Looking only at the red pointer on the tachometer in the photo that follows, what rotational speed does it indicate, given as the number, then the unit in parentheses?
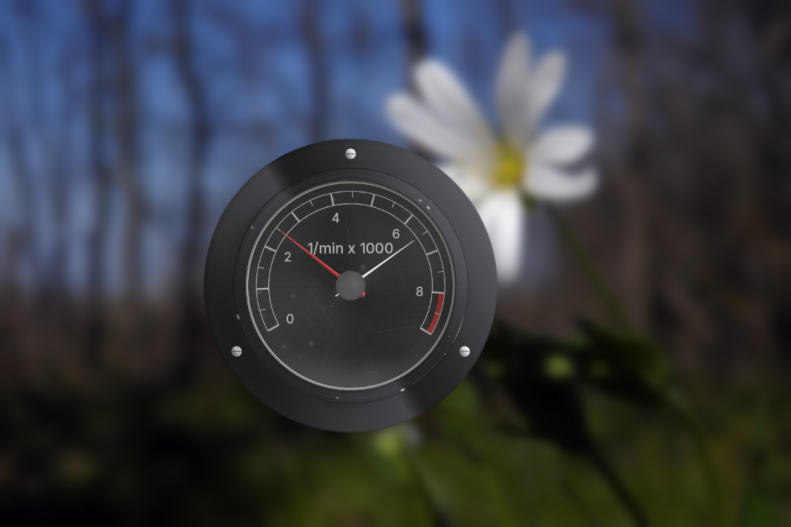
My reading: 2500 (rpm)
